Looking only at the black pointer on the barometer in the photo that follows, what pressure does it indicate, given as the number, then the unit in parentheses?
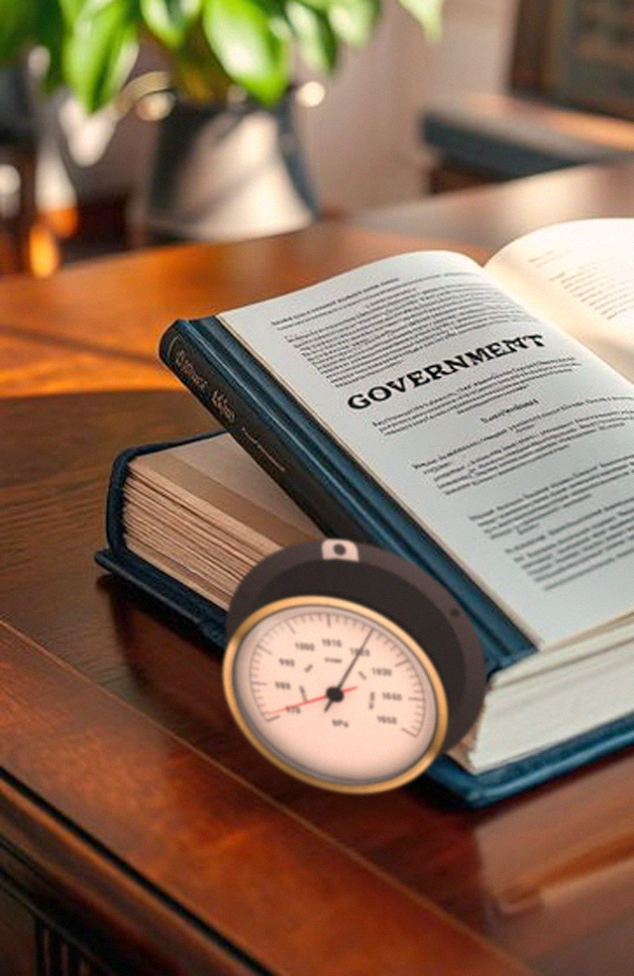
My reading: 1020 (hPa)
